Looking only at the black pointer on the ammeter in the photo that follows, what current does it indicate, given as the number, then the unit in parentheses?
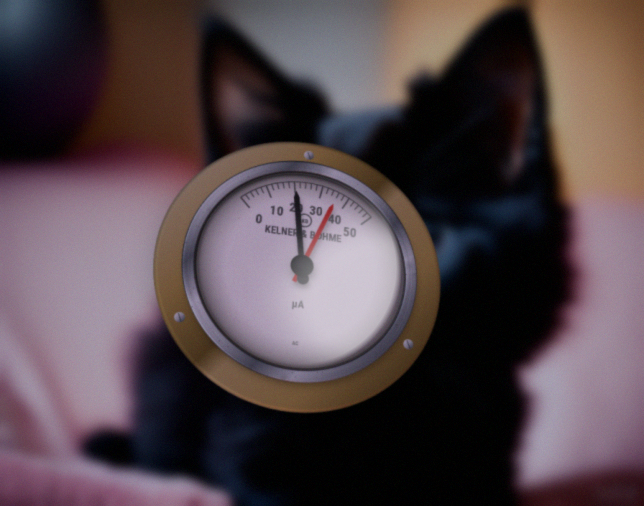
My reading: 20 (µA)
